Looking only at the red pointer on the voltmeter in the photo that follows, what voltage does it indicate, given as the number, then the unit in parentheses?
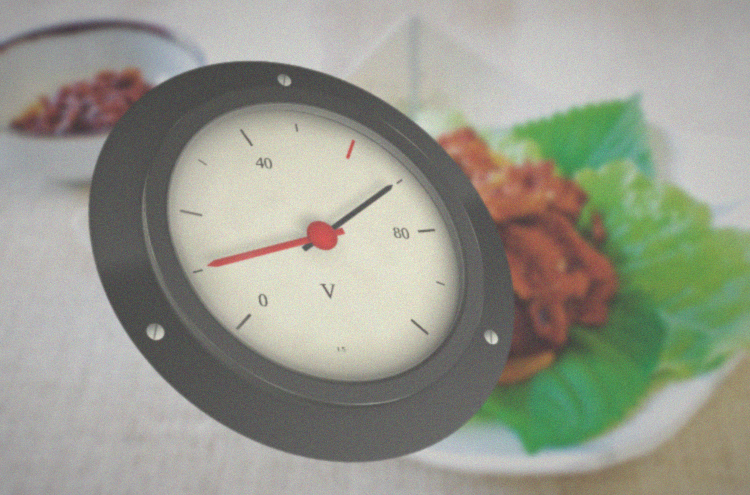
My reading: 10 (V)
